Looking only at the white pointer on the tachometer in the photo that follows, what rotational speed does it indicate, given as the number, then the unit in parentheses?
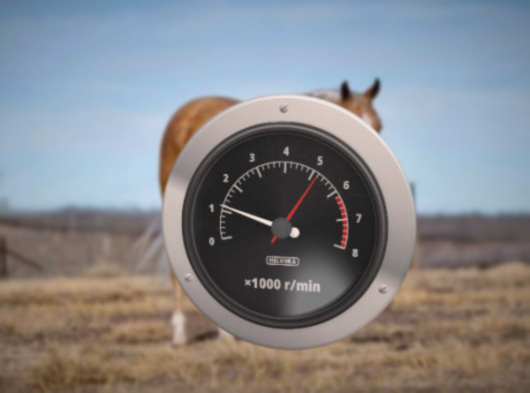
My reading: 1200 (rpm)
